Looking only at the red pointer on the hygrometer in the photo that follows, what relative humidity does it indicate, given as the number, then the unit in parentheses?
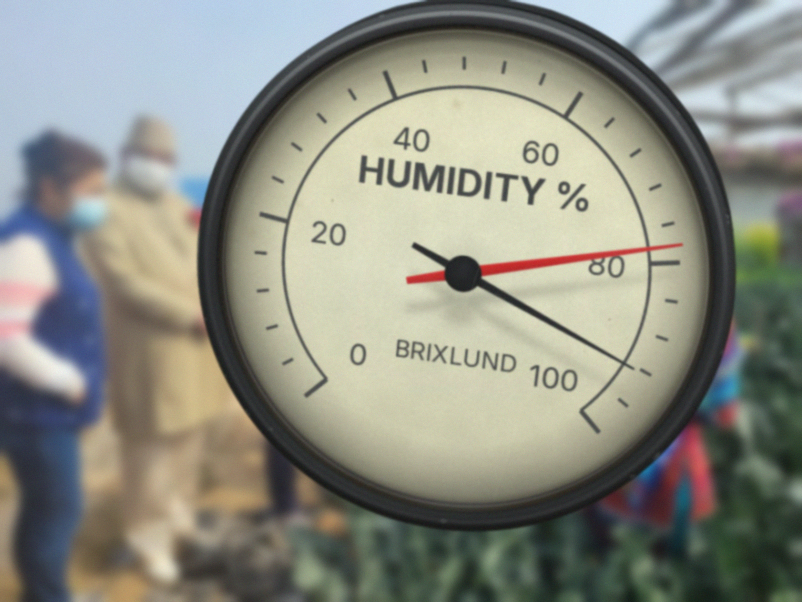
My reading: 78 (%)
